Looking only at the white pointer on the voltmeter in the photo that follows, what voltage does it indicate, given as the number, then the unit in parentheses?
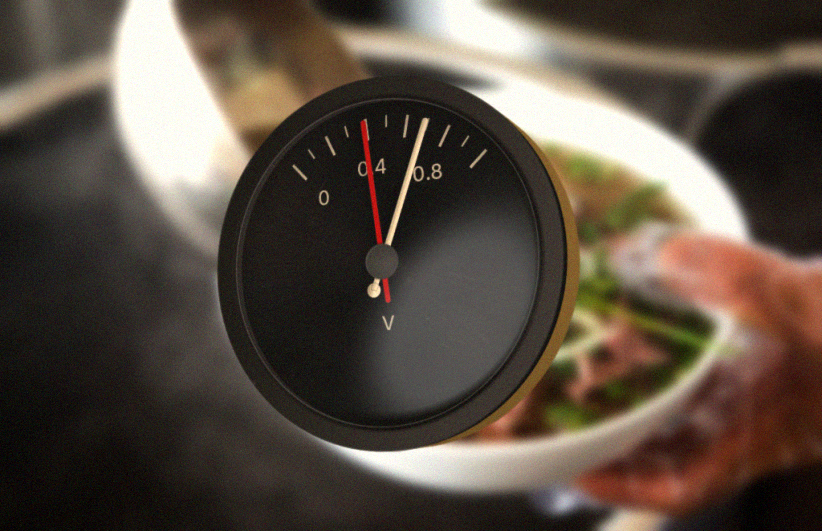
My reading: 0.7 (V)
